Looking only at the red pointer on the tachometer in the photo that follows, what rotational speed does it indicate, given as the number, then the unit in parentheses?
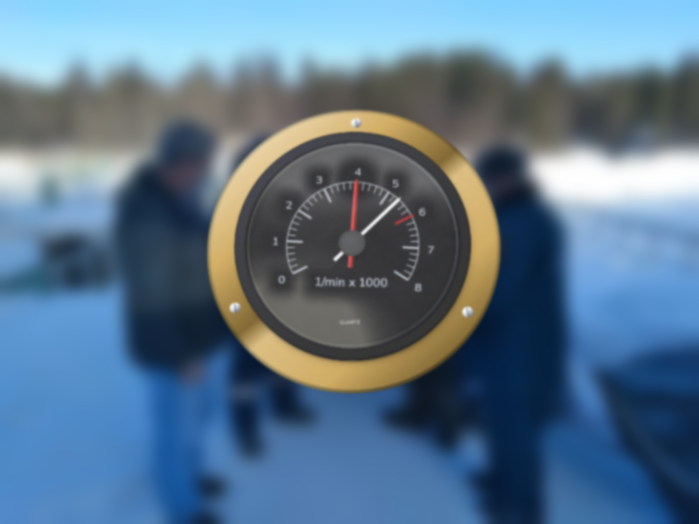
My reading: 4000 (rpm)
